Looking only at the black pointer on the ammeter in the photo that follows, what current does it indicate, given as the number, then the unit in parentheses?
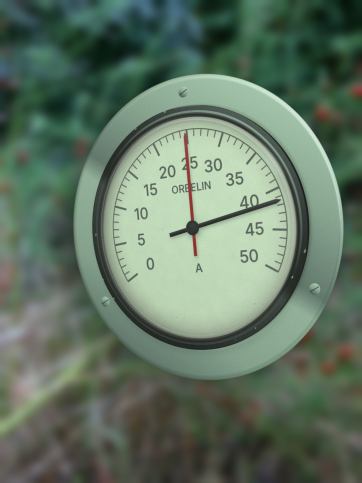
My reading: 41.5 (A)
